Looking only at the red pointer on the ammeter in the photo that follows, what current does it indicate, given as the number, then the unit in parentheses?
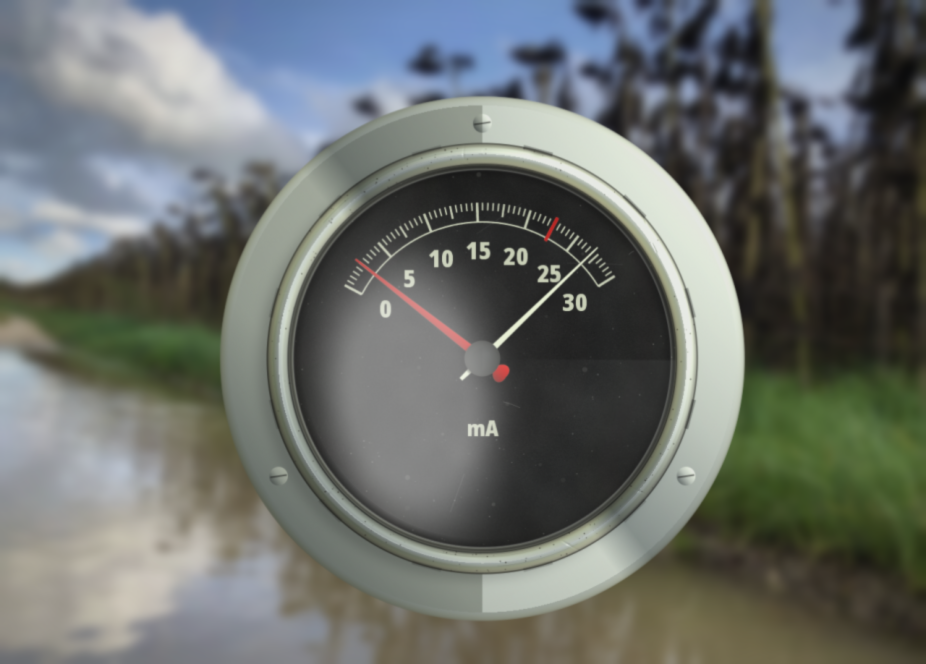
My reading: 2.5 (mA)
